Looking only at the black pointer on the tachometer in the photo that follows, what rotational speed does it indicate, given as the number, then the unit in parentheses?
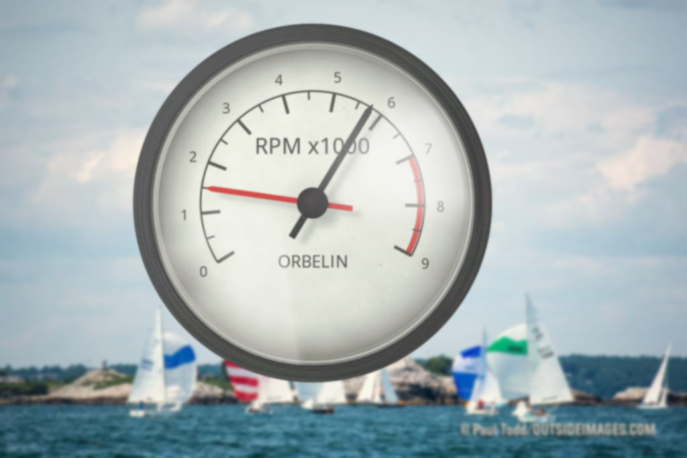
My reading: 5750 (rpm)
